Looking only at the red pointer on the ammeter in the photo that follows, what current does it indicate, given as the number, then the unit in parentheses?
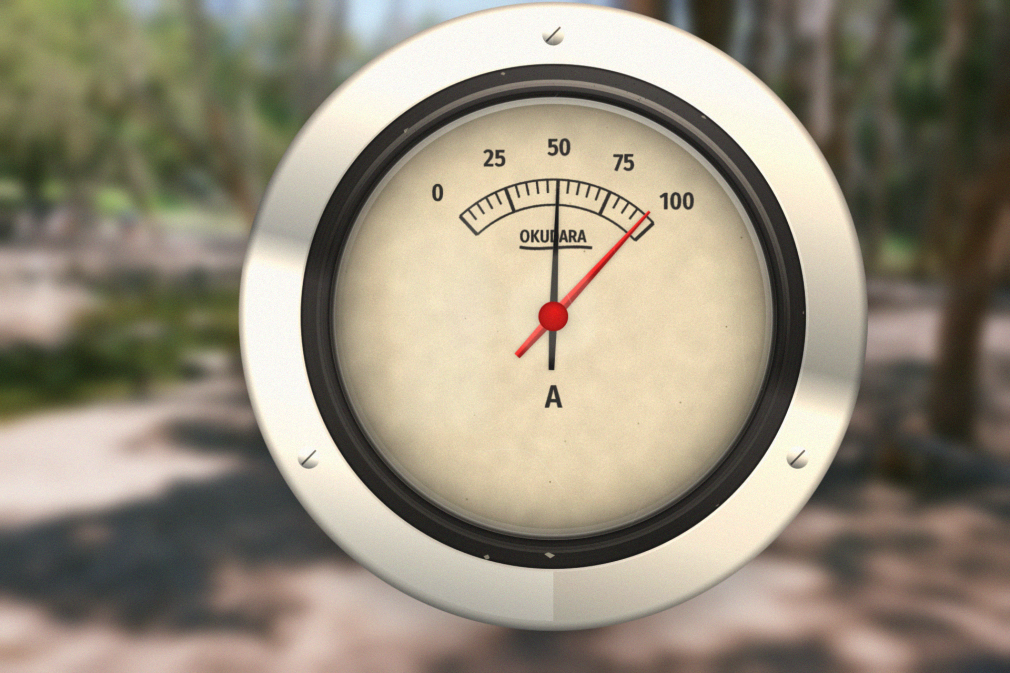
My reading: 95 (A)
